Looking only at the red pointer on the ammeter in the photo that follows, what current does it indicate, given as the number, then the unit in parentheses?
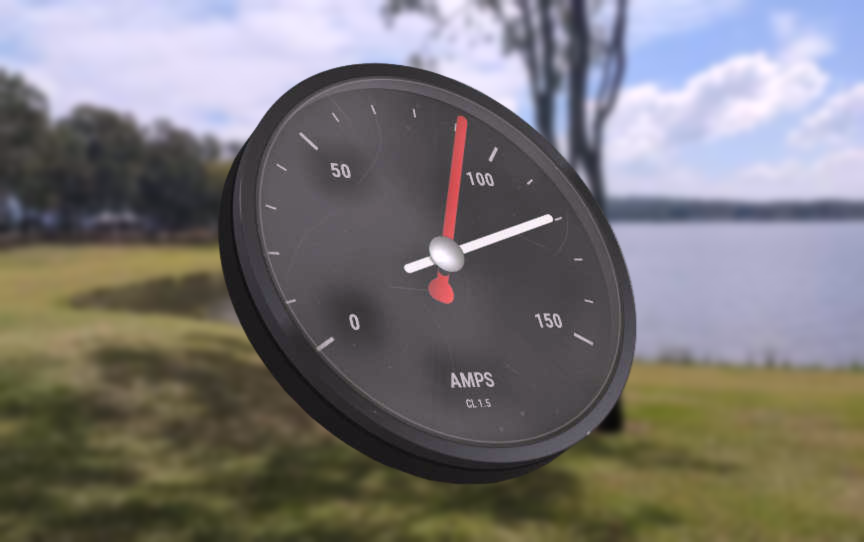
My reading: 90 (A)
